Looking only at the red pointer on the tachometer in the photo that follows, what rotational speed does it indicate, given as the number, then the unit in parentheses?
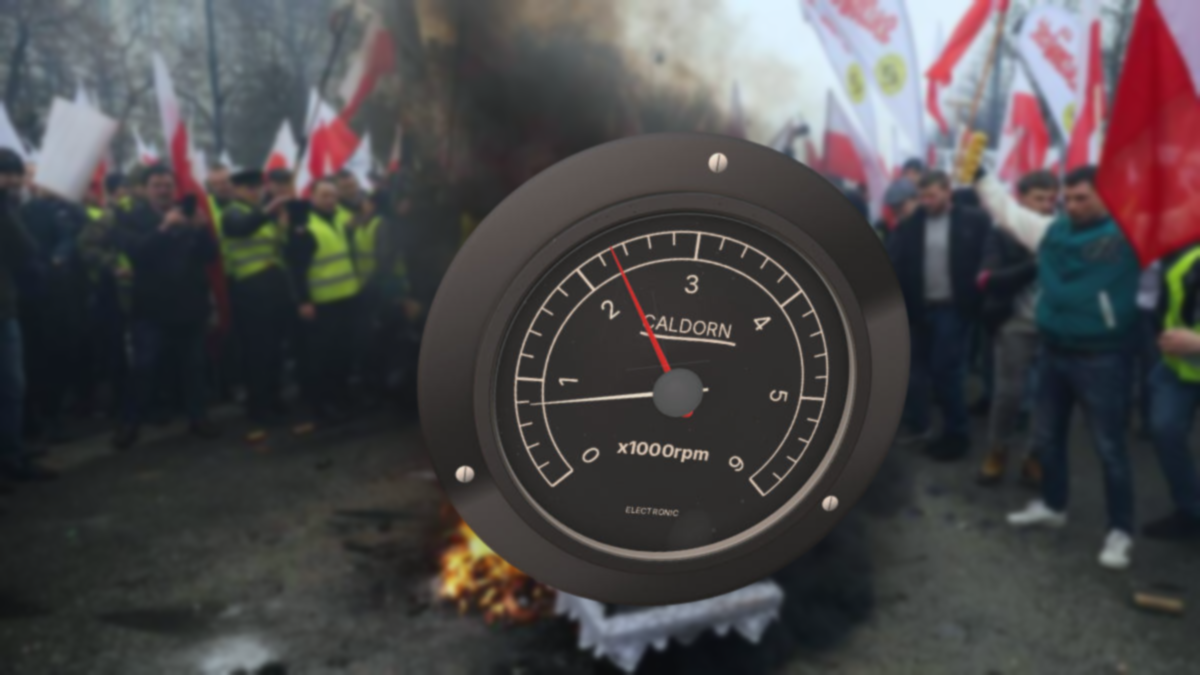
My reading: 2300 (rpm)
